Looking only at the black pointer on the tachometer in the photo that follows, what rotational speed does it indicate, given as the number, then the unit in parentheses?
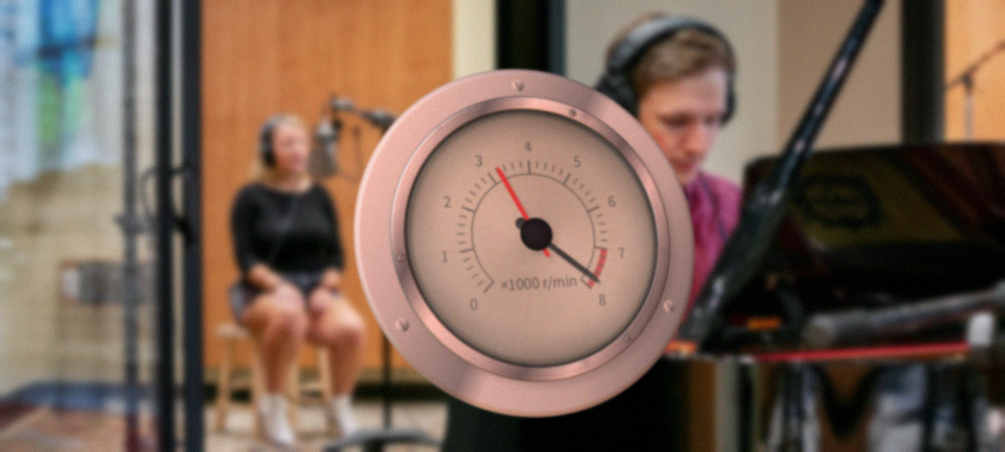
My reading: 7800 (rpm)
